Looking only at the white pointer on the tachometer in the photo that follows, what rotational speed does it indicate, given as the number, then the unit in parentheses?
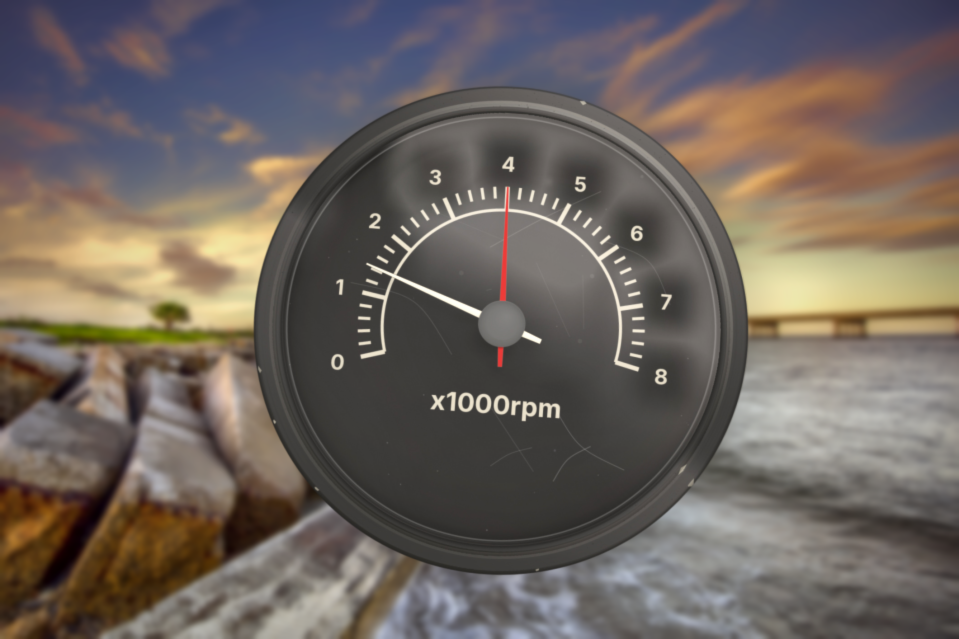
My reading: 1400 (rpm)
